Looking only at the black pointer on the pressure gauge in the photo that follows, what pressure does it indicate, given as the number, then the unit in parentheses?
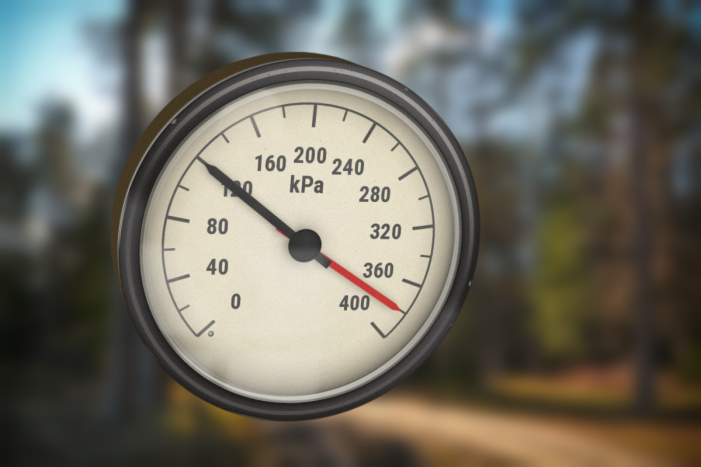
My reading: 120 (kPa)
